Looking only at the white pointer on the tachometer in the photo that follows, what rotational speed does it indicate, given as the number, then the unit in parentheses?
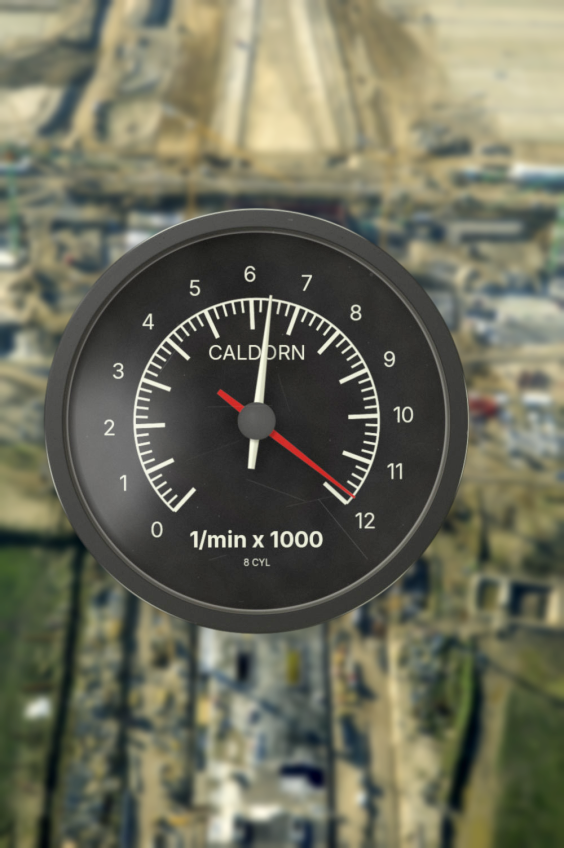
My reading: 6400 (rpm)
